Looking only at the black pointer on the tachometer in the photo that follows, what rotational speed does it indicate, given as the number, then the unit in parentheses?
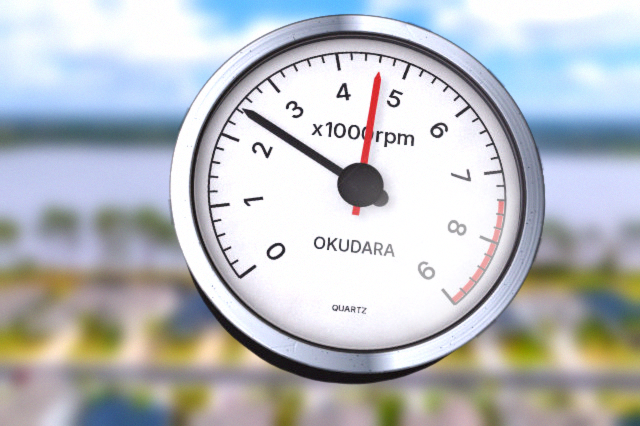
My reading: 2400 (rpm)
